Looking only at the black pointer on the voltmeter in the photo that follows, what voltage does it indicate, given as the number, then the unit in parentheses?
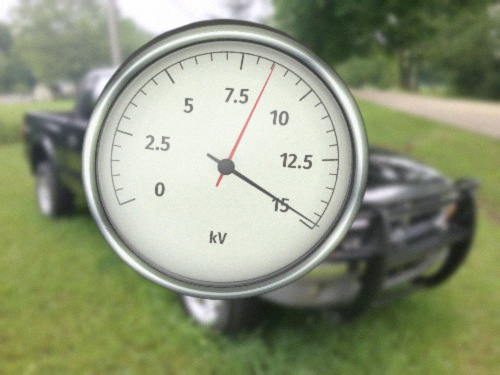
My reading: 14.75 (kV)
